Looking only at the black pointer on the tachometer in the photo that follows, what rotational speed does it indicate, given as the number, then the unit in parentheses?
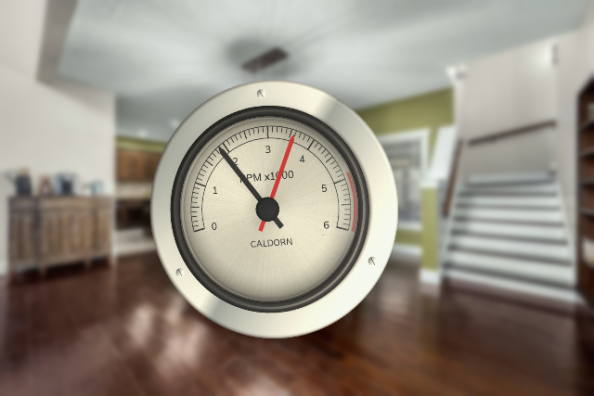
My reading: 1900 (rpm)
